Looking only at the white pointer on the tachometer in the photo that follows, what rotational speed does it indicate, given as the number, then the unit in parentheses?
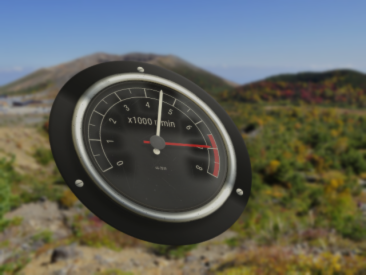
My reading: 4500 (rpm)
